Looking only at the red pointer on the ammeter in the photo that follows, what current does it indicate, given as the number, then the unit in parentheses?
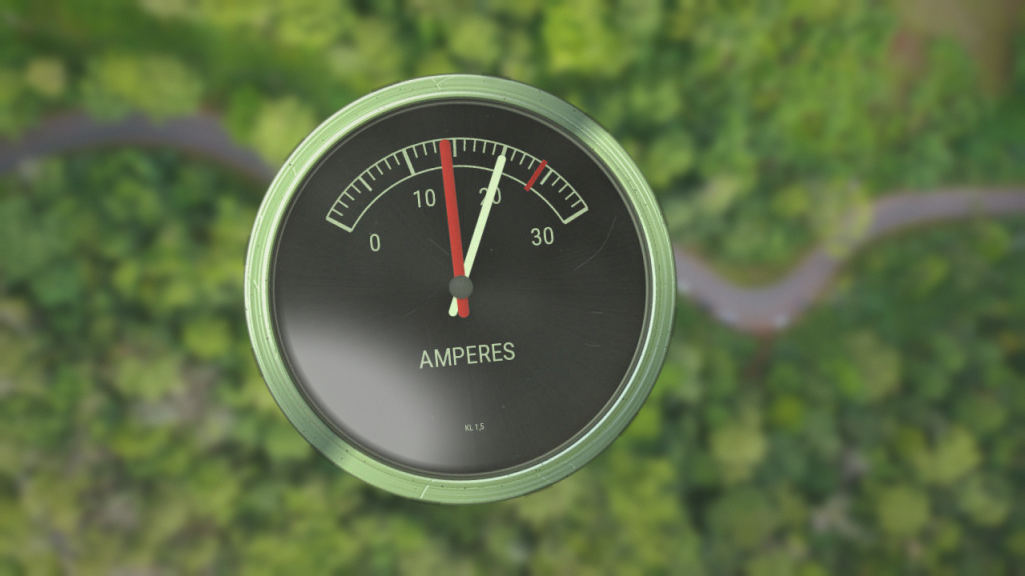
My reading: 14 (A)
